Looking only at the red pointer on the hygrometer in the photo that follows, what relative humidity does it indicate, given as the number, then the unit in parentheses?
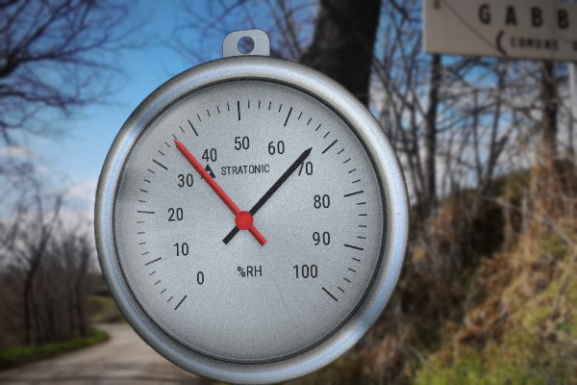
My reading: 36 (%)
